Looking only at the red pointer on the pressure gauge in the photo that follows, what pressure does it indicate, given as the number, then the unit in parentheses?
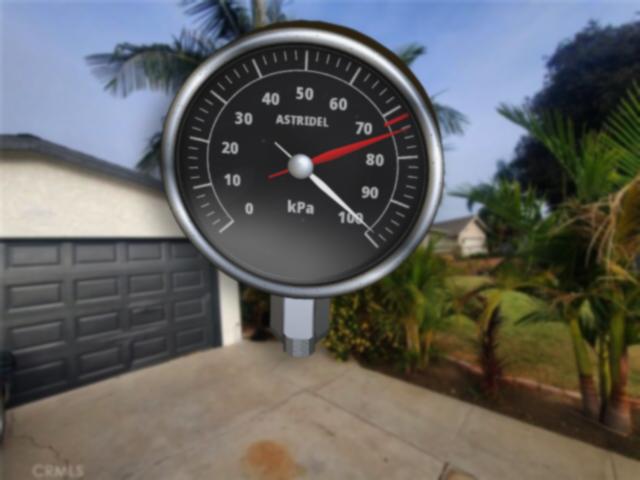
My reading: 74 (kPa)
